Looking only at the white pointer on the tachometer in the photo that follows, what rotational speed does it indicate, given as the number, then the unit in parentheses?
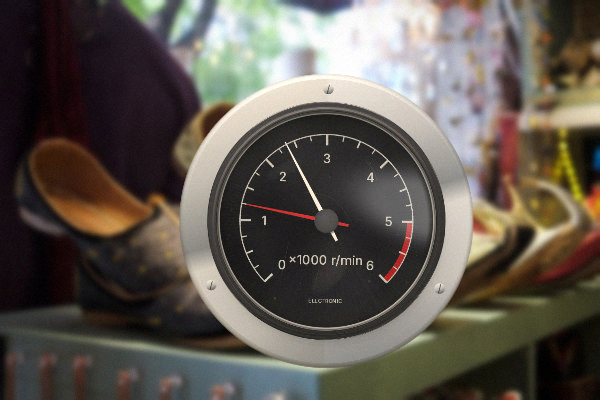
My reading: 2375 (rpm)
